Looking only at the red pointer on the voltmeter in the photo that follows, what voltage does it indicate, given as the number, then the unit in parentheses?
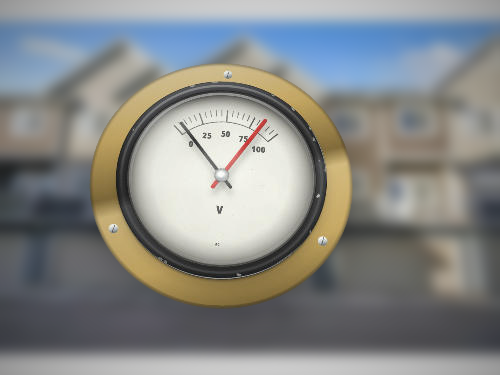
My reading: 85 (V)
